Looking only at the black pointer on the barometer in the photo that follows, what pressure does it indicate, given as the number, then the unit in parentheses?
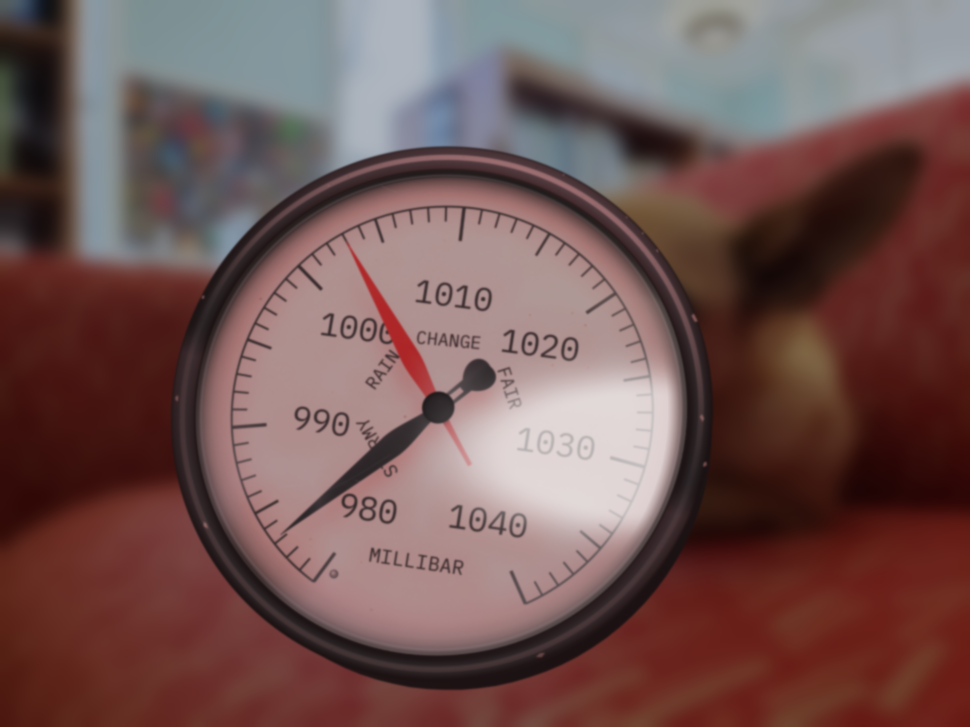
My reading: 983 (mbar)
